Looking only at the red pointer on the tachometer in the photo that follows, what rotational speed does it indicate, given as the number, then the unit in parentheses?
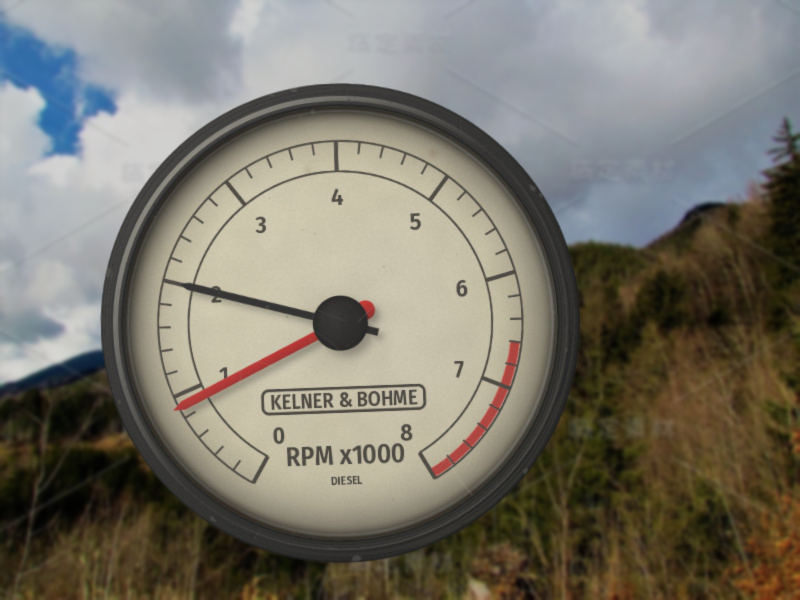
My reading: 900 (rpm)
